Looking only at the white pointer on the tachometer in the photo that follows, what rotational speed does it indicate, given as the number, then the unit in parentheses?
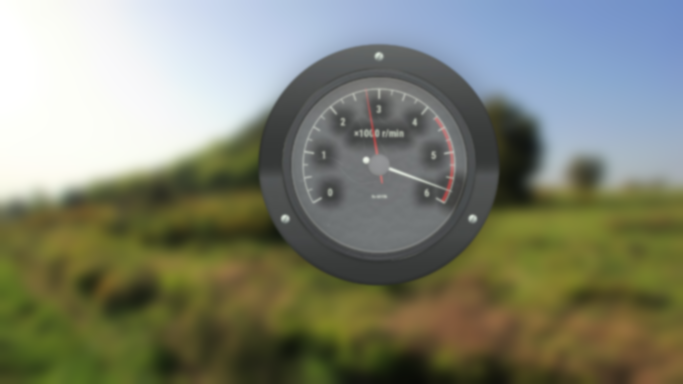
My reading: 5750 (rpm)
